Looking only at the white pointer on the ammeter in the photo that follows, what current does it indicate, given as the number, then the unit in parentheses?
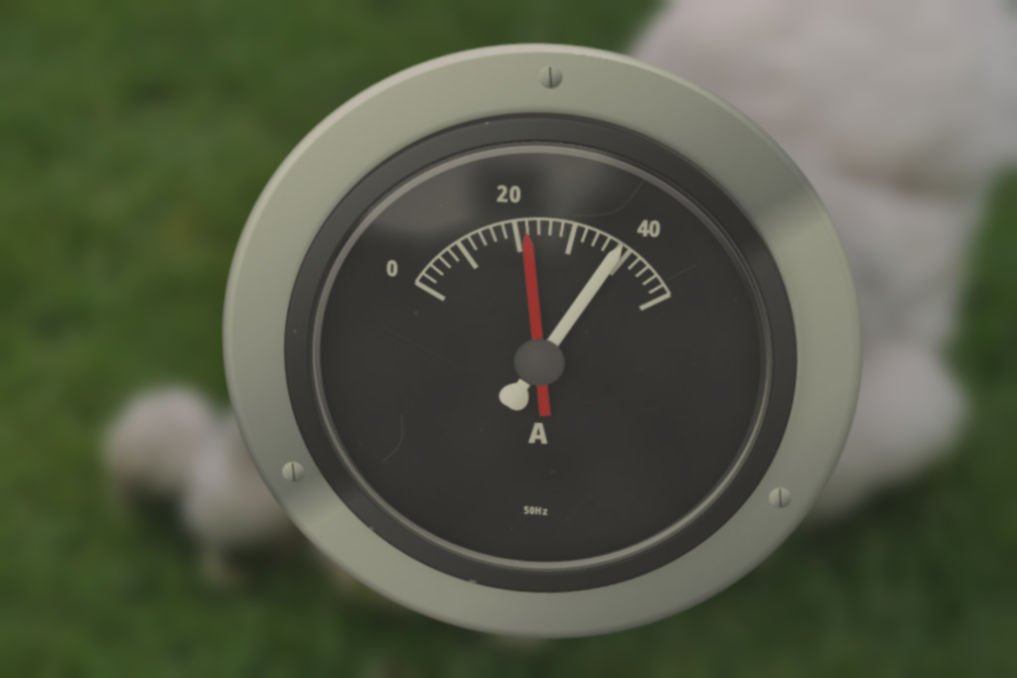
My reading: 38 (A)
